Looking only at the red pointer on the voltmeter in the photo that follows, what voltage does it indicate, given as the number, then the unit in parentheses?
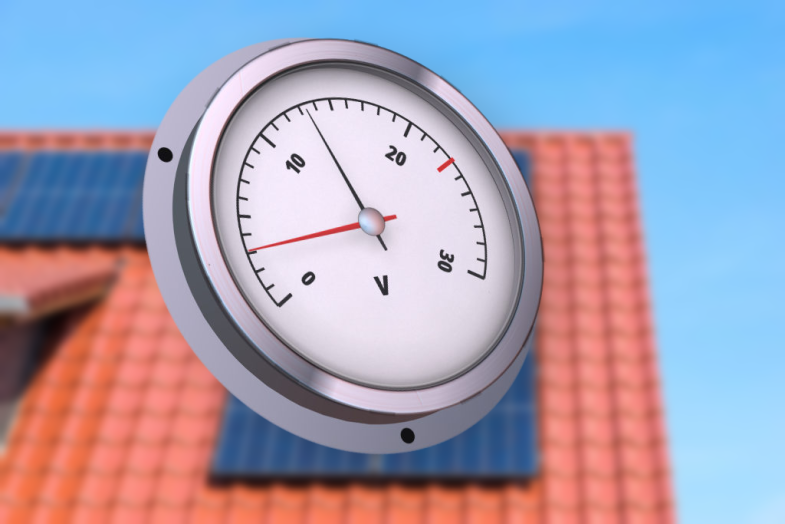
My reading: 3 (V)
